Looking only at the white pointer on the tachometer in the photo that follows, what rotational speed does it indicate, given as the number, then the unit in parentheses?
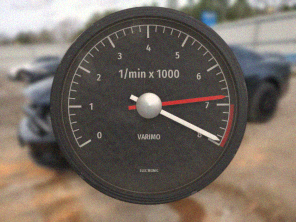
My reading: 7900 (rpm)
